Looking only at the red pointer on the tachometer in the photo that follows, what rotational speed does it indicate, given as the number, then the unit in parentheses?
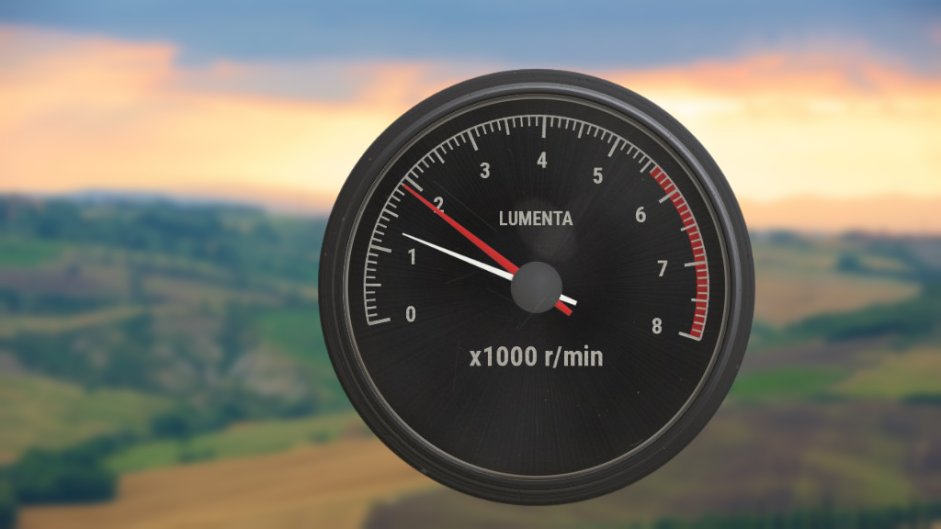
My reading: 1900 (rpm)
